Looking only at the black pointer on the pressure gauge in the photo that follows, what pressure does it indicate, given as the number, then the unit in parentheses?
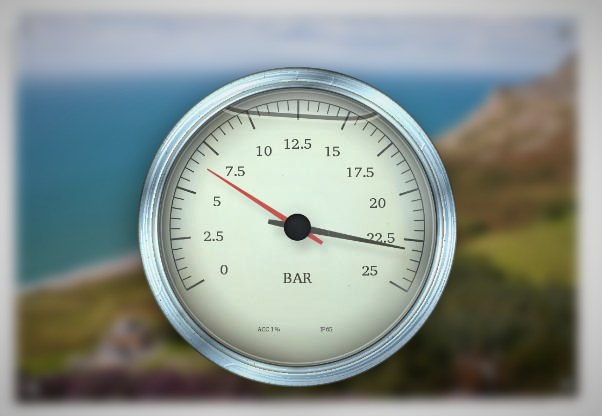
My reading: 23 (bar)
